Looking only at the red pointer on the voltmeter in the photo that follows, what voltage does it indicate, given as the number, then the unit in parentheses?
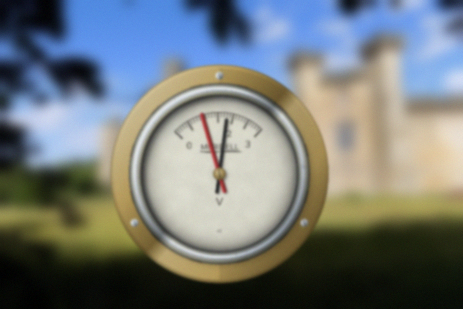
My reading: 1 (V)
